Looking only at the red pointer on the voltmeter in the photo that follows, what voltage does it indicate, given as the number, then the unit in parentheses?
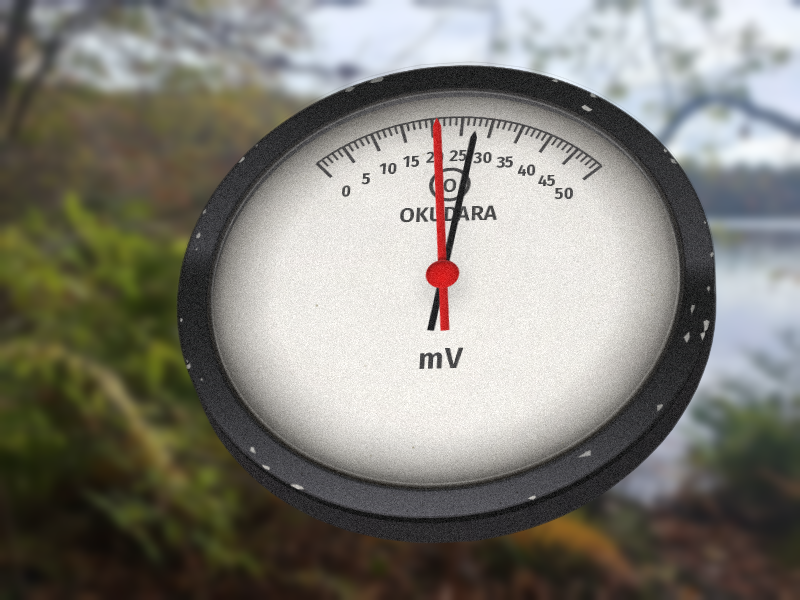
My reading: 21 (mV)
